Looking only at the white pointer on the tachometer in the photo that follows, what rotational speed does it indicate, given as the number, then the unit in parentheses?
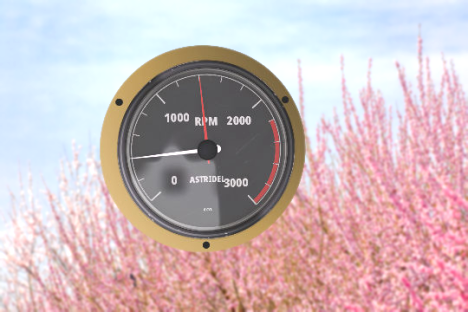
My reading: 400 (rpm)
